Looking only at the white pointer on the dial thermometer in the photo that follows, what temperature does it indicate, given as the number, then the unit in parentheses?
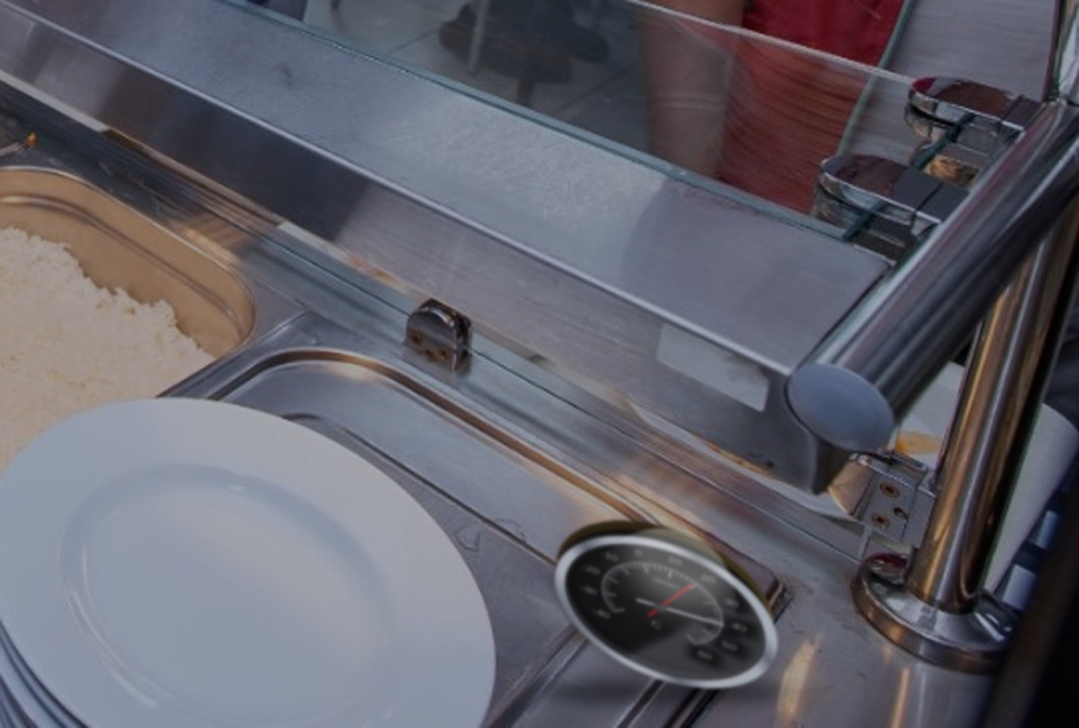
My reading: 40 (°C)
